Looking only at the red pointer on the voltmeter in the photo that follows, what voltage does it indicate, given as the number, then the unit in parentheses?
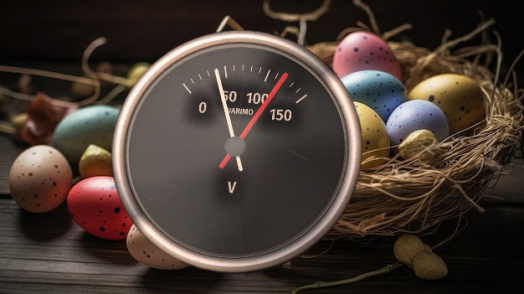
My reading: 120 (V)
